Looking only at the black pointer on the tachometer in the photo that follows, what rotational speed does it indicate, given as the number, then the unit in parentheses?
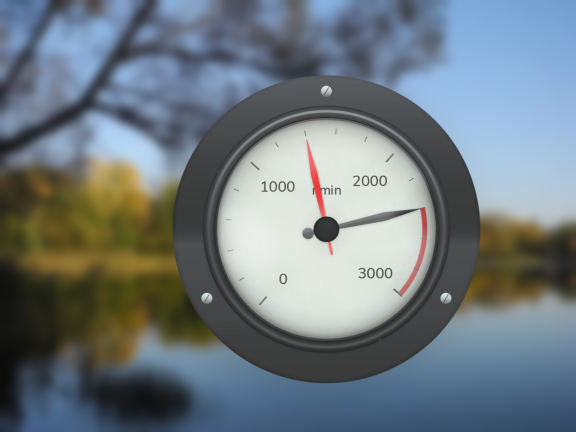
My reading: 2400 (rpm)
